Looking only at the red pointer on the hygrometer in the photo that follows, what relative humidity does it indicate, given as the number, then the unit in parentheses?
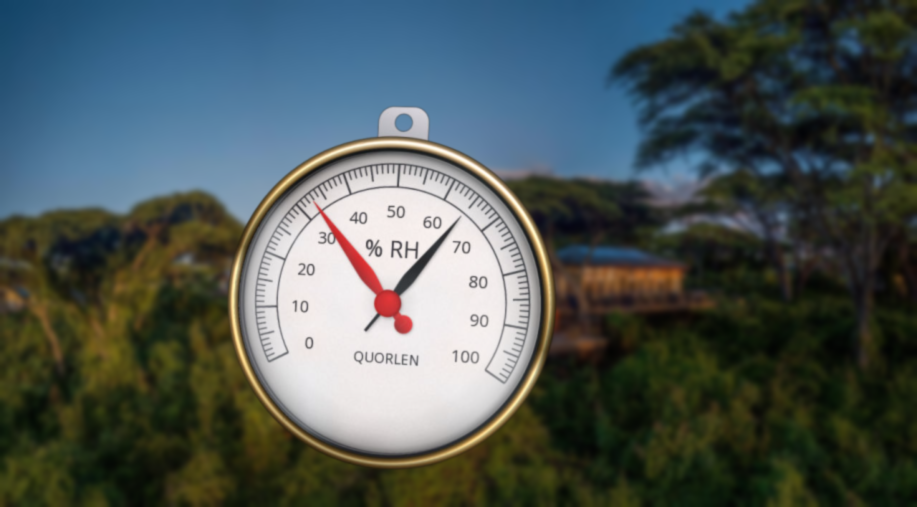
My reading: 33 (%)
